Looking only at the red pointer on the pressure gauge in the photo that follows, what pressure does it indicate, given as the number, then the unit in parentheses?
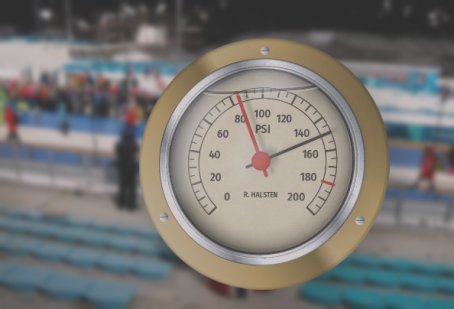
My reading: 85 (psi)
